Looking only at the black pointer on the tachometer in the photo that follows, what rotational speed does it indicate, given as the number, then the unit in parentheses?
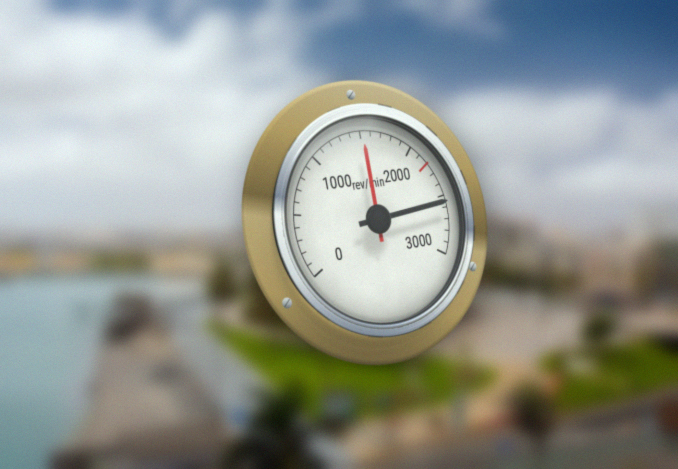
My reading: 2550 (rpm)
